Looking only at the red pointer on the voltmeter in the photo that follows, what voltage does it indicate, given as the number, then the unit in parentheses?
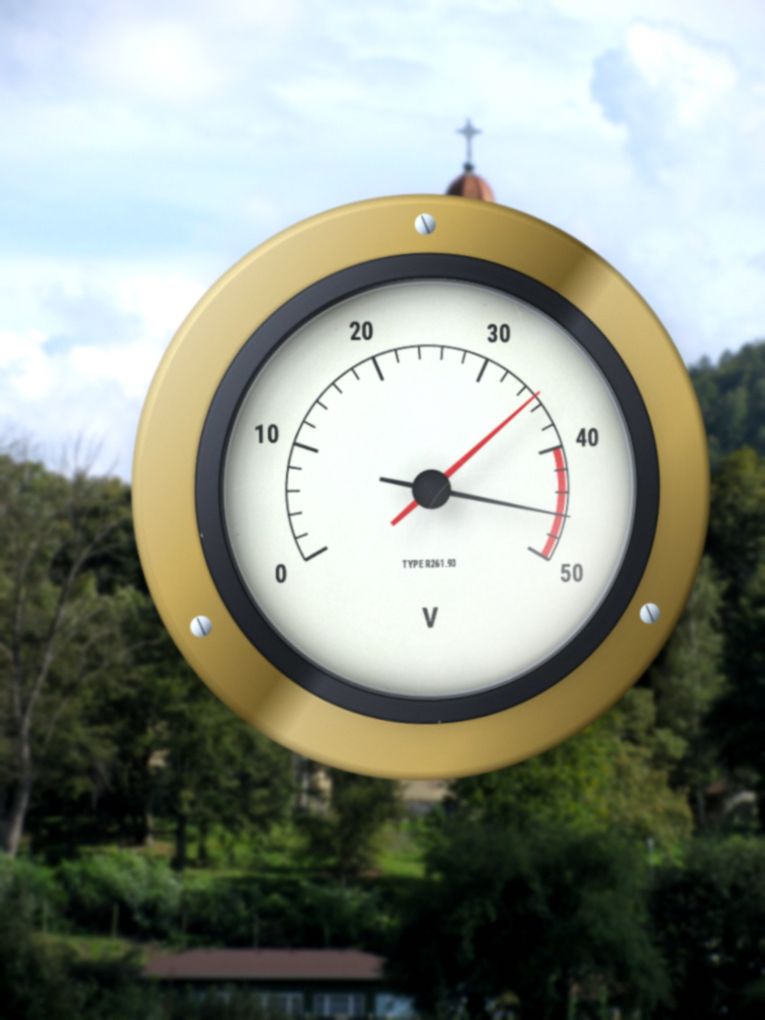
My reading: 35 (V)
